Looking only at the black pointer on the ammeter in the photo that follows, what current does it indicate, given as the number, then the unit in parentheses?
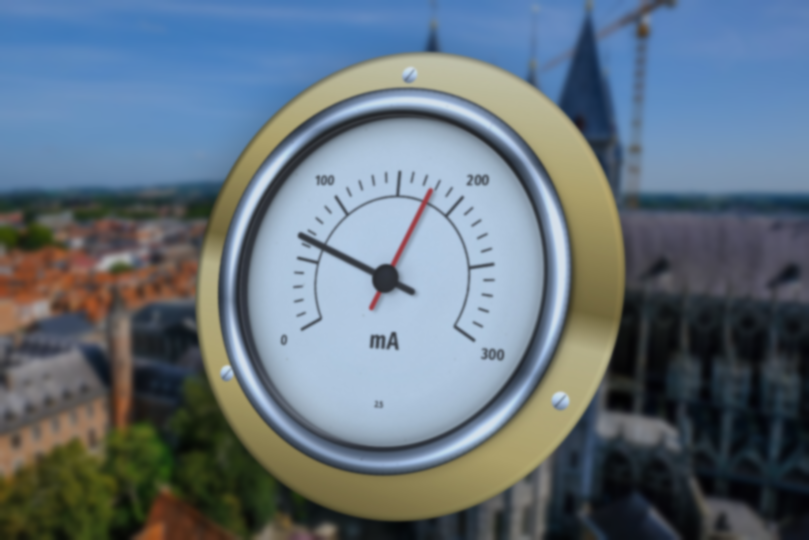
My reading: 65 (mA)
